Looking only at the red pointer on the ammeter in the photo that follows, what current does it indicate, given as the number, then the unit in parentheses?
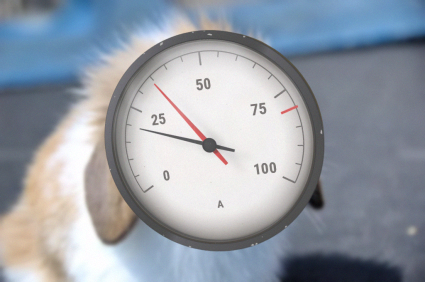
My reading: 35 (A)
